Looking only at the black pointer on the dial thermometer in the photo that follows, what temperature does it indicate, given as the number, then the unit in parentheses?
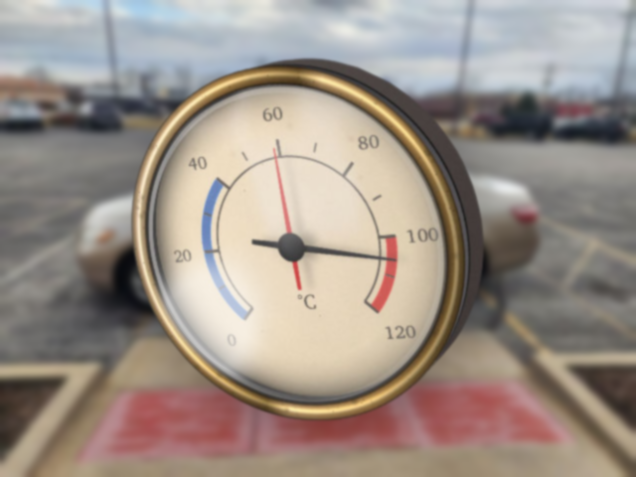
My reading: 105 (°C)
